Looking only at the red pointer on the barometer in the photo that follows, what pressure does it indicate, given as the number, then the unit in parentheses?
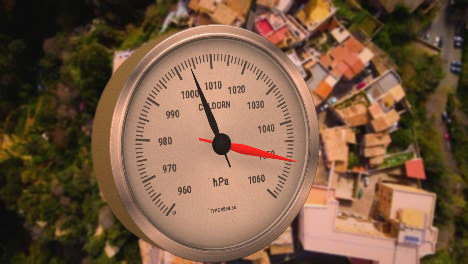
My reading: 1050 (hPa)
